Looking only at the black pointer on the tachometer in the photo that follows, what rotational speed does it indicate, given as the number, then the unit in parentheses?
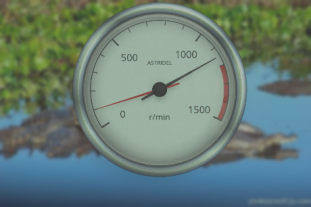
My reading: 1150 (rpm)
